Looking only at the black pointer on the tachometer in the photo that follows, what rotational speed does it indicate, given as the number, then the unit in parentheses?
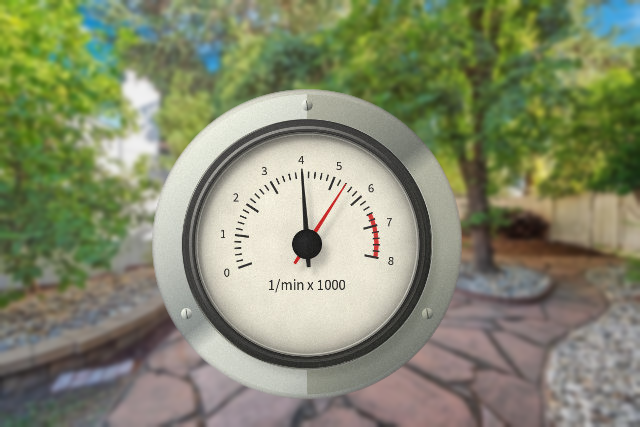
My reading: 4000 (rpm)
